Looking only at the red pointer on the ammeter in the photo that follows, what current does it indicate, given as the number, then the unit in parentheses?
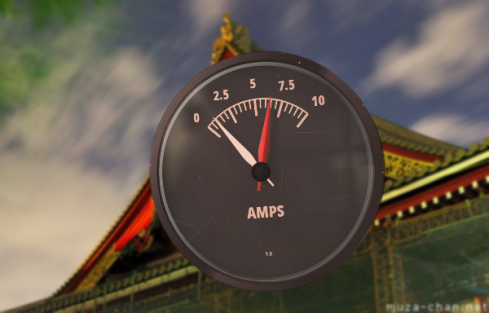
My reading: 6.5 (A)
